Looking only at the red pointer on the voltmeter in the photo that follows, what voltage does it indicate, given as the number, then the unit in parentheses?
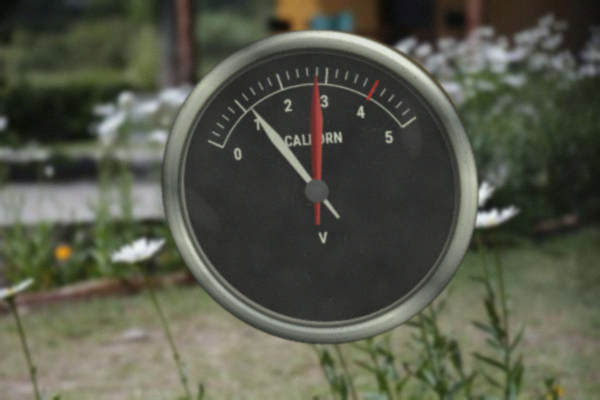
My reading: 2.8 (V)
